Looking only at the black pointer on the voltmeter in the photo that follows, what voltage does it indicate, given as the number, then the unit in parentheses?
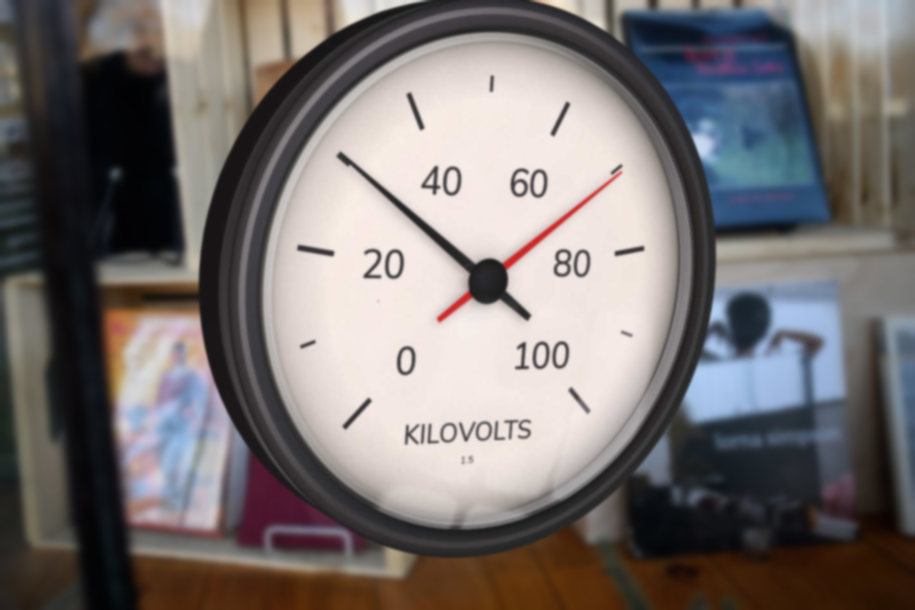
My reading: 30 (kV)
